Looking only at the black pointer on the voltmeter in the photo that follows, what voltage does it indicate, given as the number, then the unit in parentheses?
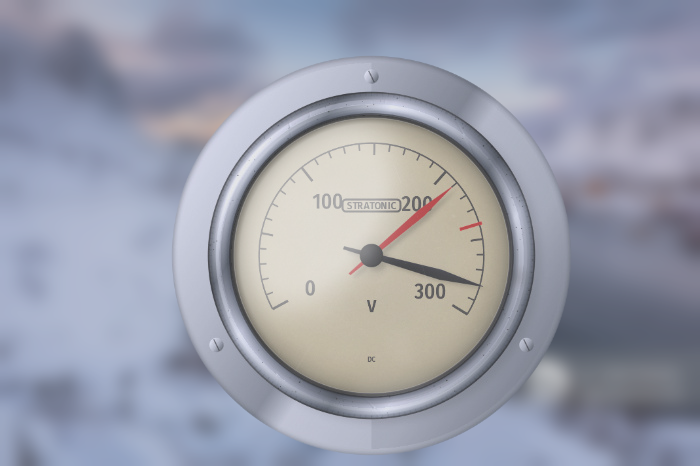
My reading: 280 (V)
